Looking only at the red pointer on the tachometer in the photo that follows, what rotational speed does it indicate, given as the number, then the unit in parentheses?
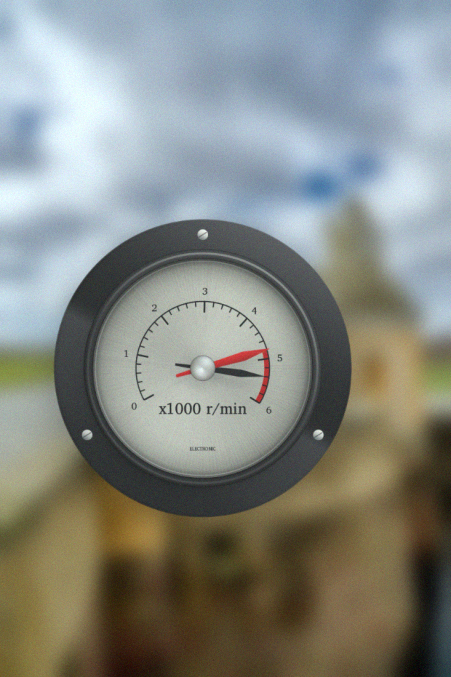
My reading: 4800 (rpm)
